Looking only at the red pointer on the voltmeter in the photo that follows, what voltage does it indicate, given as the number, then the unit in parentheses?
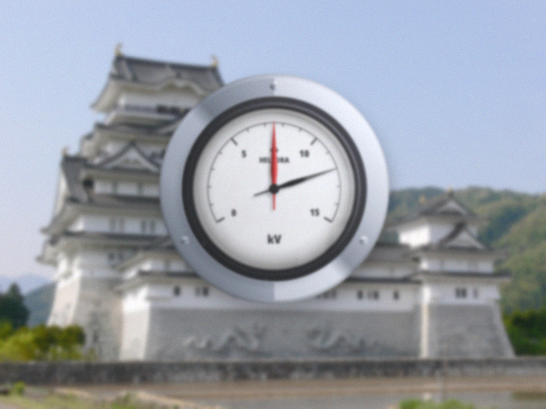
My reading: 7.5 (kV)
